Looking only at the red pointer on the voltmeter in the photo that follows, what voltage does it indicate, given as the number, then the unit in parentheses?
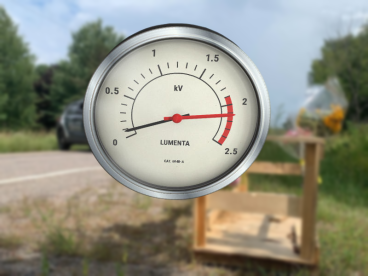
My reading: 2.1 (kV)
